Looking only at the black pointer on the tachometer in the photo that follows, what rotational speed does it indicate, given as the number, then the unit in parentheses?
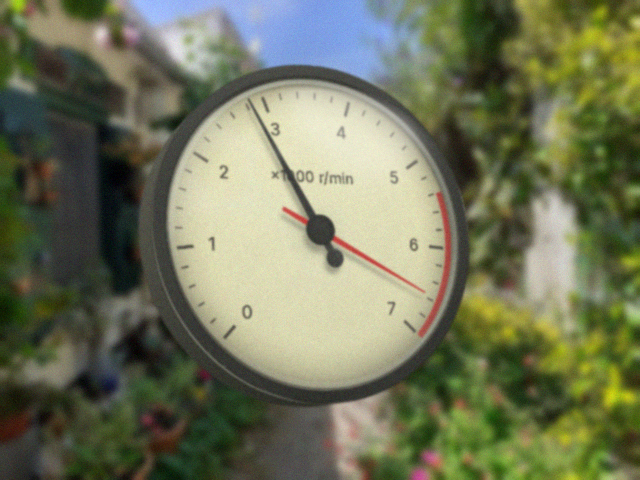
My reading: 2800 (rpm)
